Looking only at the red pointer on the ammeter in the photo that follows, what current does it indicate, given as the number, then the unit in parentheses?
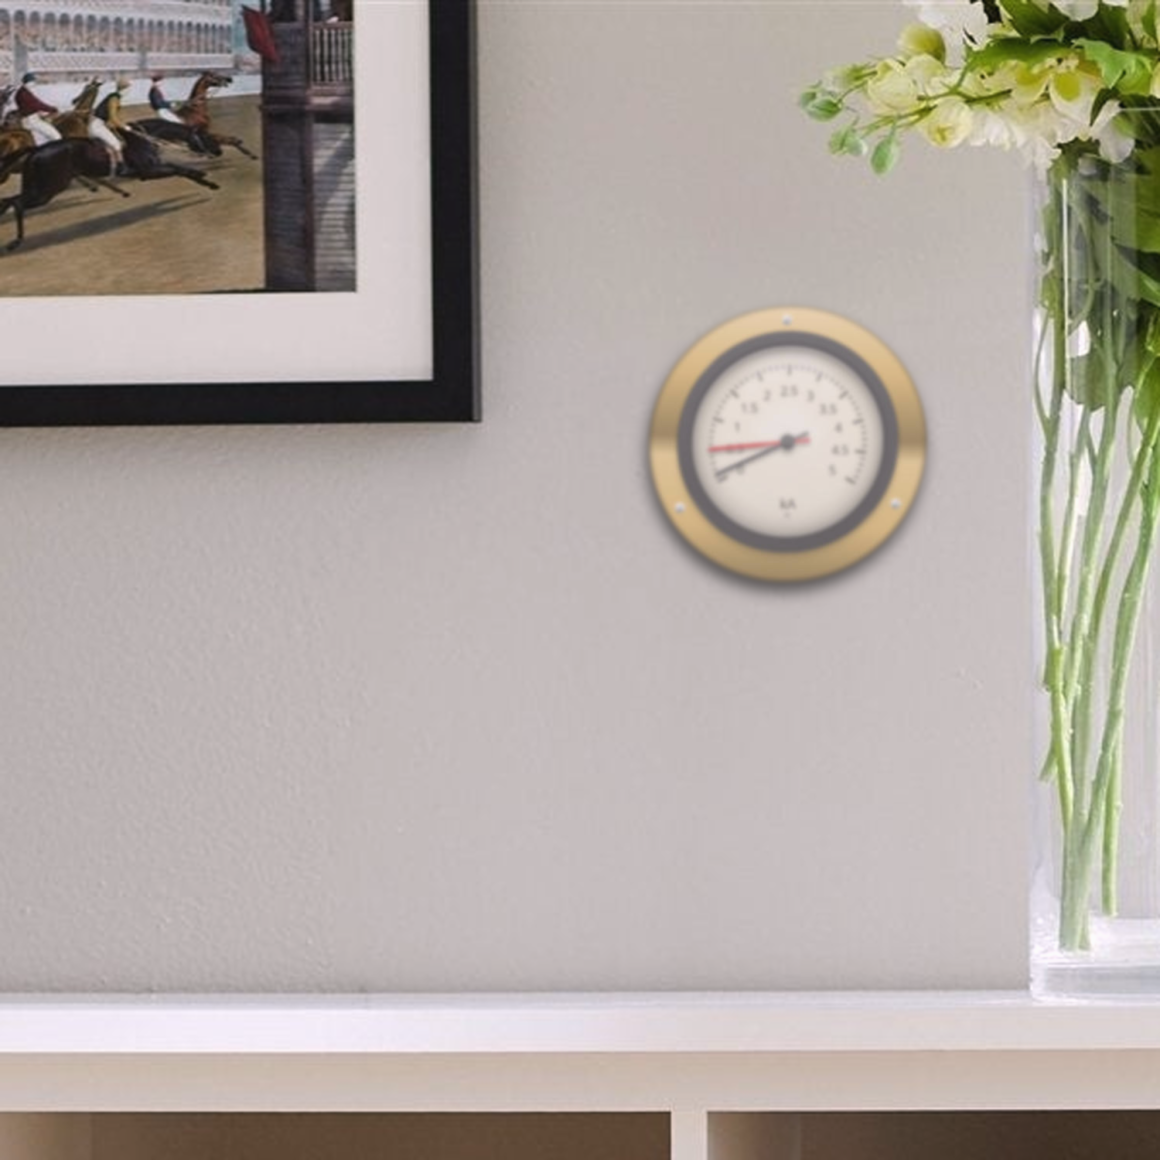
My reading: 0.5 (kA)
